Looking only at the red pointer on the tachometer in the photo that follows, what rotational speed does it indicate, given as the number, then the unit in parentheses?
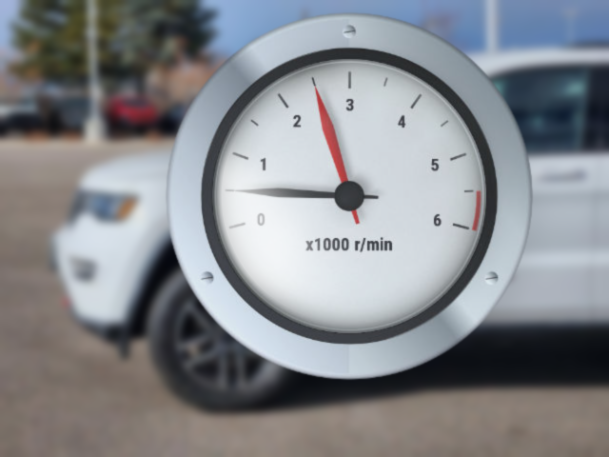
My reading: 2500 (rpm)
